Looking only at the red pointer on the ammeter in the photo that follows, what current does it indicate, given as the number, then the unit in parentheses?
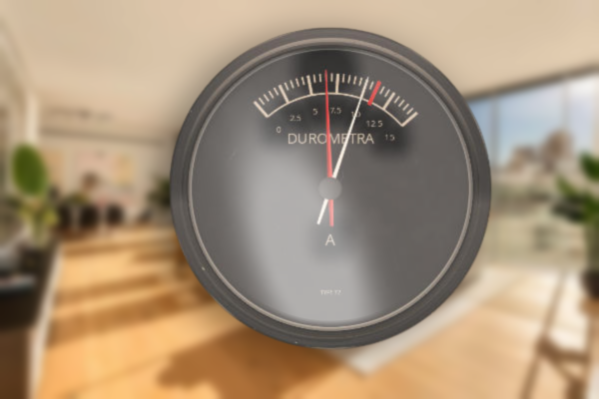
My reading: 6.5 (A)
